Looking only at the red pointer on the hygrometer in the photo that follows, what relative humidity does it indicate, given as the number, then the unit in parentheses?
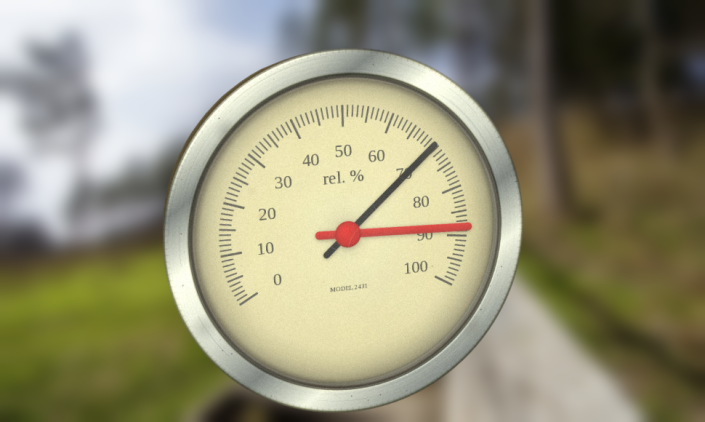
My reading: 88 (%)
